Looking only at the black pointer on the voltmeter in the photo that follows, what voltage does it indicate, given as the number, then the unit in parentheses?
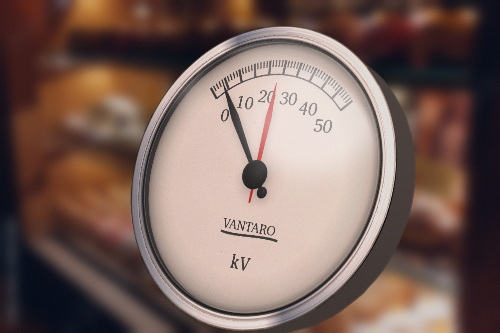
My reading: 5 (kV)
